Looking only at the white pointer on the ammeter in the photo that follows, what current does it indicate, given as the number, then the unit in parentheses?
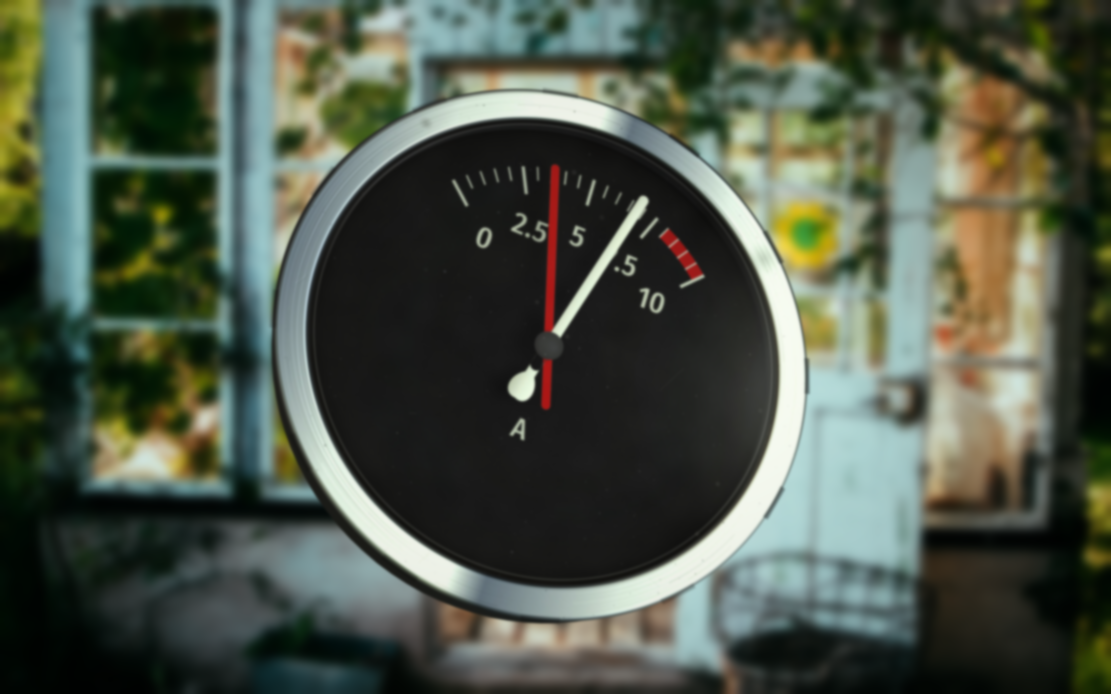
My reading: 6.75 (A)
